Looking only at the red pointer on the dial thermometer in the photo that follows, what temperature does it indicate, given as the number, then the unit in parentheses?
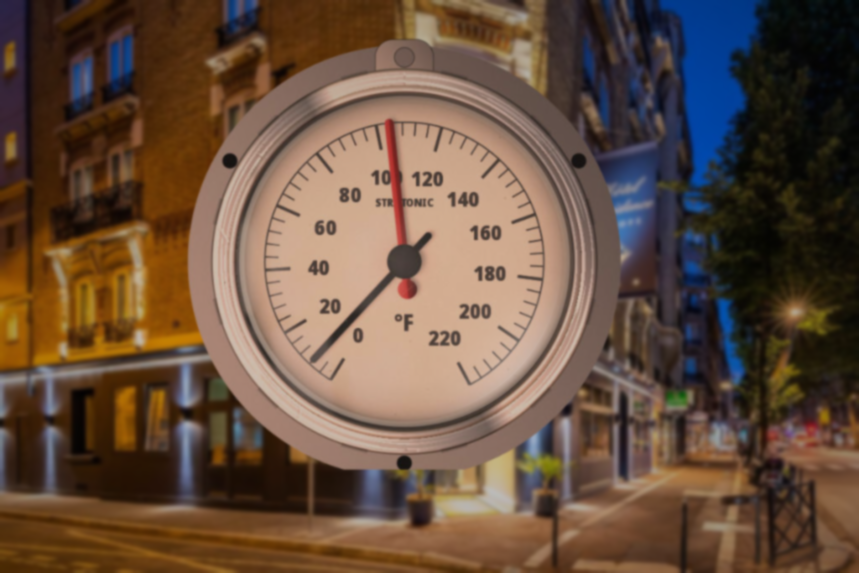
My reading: 104 (°F)
